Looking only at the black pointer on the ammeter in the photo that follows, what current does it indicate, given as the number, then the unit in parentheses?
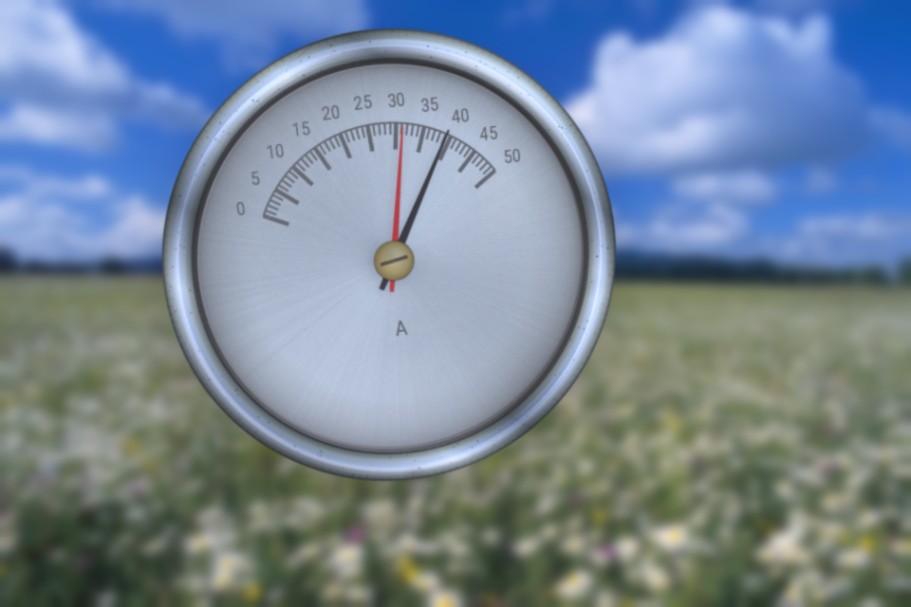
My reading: 39 (A)
